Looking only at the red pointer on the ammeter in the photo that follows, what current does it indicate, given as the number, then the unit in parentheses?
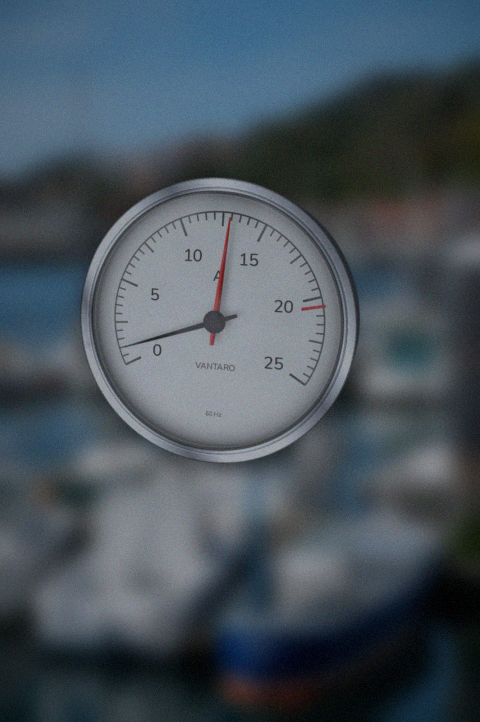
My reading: 13 (A)
